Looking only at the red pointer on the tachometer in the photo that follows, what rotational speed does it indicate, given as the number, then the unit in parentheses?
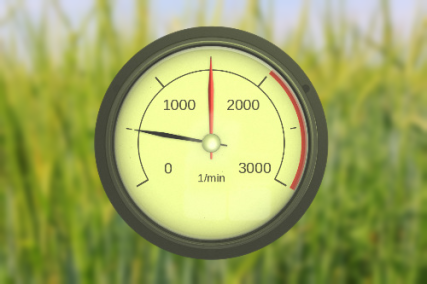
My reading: 1500 (rpm)
